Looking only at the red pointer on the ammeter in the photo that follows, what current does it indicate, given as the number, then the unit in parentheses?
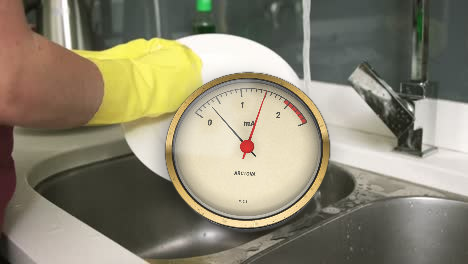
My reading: 1.5 (mA)
